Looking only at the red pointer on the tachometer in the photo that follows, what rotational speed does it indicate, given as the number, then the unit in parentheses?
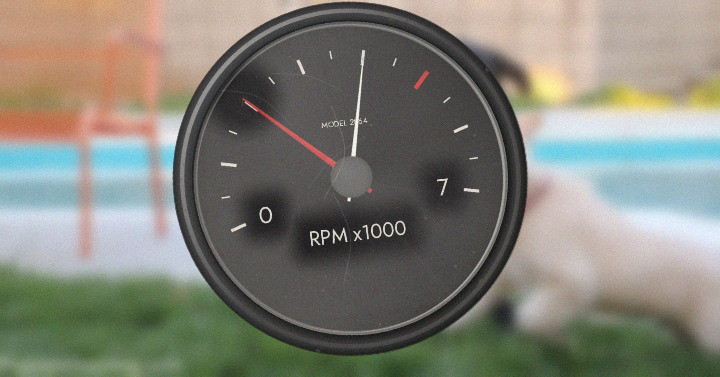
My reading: 2000 (rpm)
